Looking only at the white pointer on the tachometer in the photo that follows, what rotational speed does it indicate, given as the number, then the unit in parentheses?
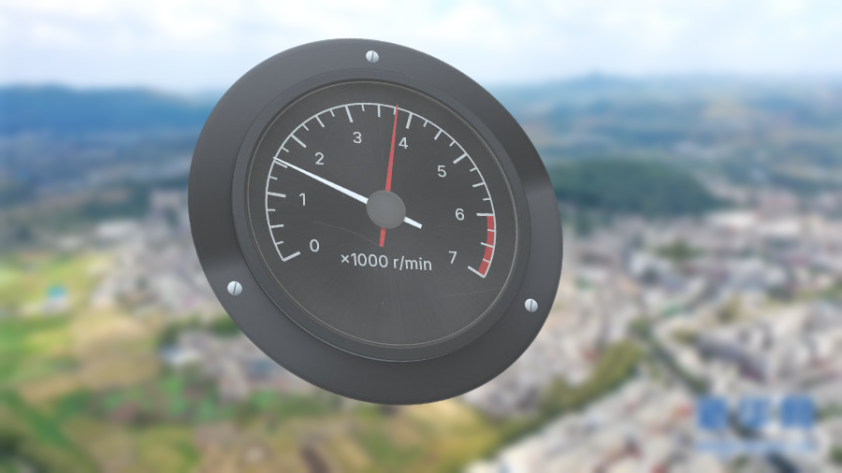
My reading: 1500 (rpm)
